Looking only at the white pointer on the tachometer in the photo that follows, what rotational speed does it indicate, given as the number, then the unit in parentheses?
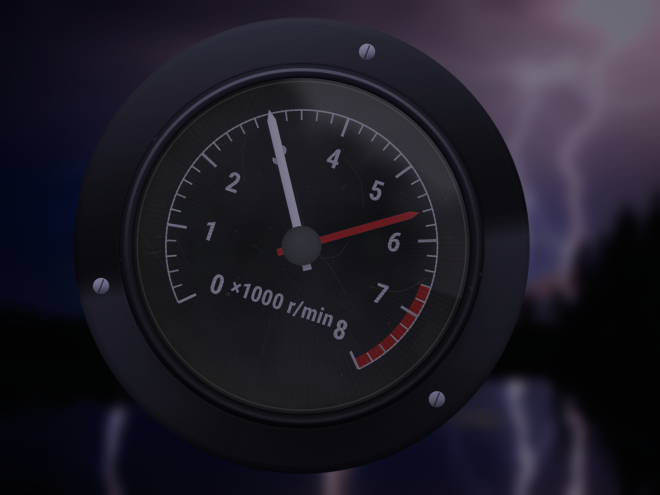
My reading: 3000 (rpm)
